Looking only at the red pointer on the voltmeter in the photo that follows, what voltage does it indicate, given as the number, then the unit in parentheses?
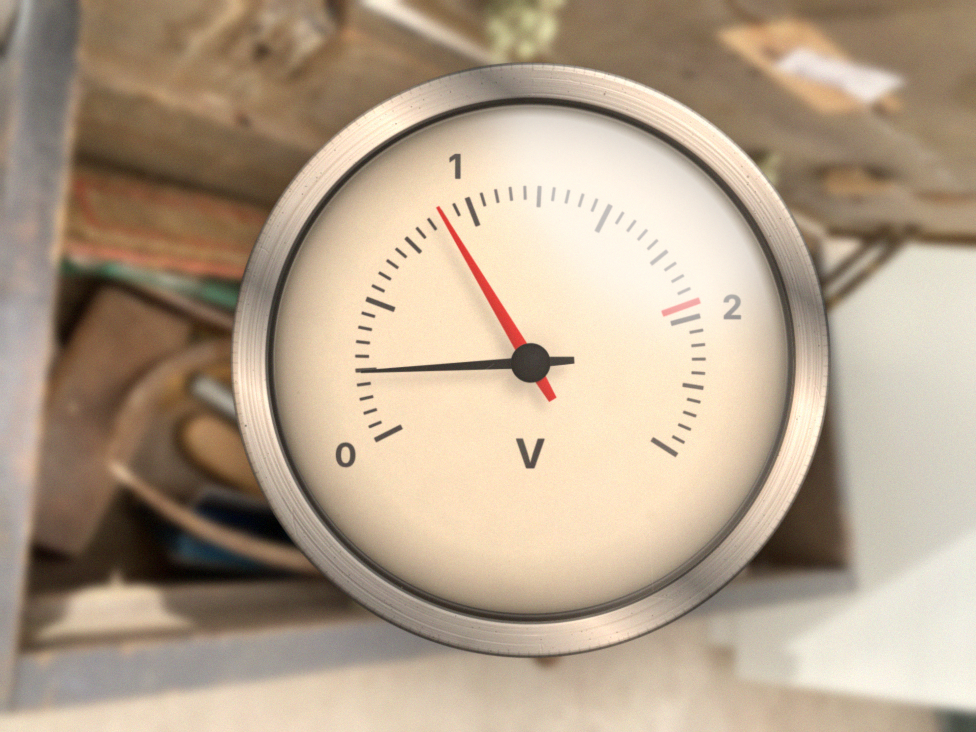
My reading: 0.9 (V)
